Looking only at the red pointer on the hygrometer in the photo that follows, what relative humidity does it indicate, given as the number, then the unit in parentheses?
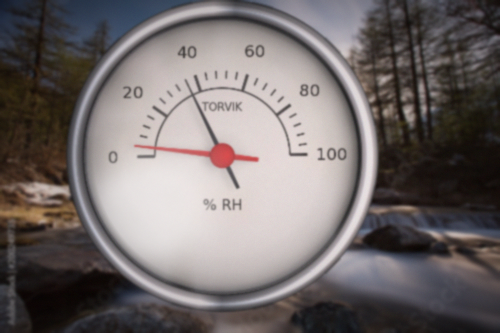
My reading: 4 (%)
